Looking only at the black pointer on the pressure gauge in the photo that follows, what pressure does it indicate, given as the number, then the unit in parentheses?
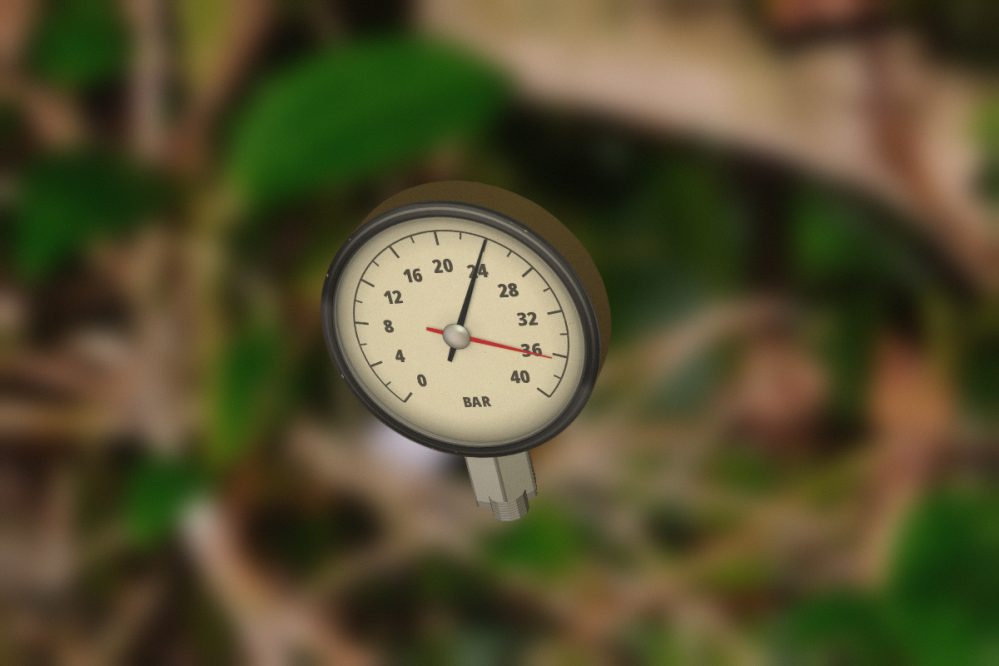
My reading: 24 (bar)
